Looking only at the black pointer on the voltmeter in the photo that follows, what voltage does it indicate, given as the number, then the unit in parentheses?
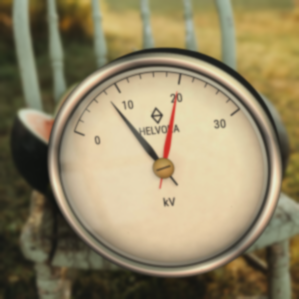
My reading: 8 (kV)
